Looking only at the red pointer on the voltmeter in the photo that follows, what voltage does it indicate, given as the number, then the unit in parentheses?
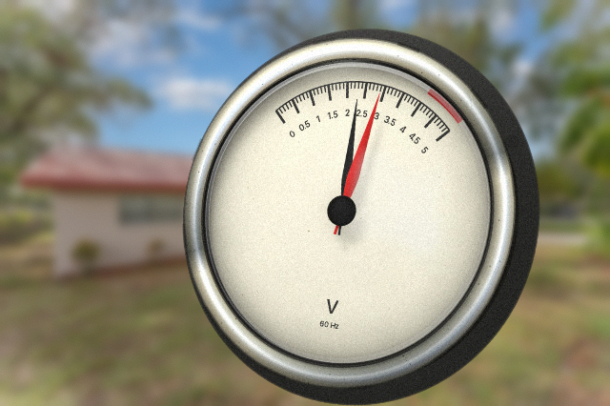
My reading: 3 (V)
